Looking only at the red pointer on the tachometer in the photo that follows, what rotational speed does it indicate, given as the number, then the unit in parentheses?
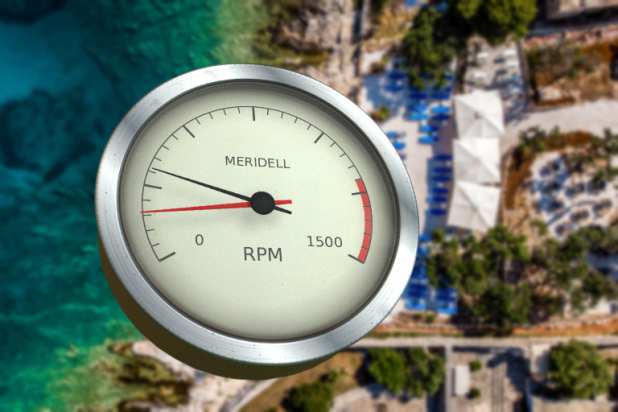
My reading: 150 (rpm)
